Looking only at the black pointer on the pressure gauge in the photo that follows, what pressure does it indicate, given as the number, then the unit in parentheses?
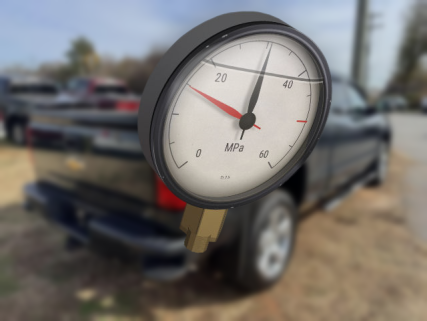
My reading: 30 (MPa)
